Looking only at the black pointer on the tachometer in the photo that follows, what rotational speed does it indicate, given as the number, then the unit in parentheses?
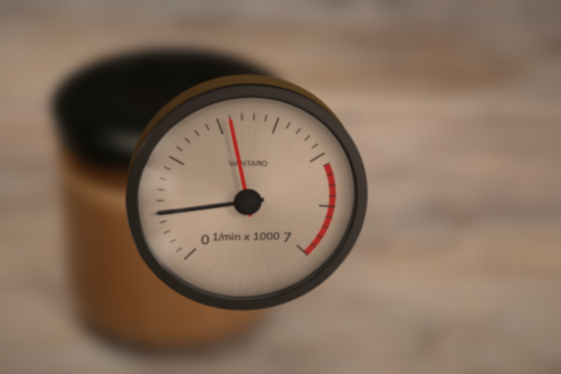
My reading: 1000 (rpm)
